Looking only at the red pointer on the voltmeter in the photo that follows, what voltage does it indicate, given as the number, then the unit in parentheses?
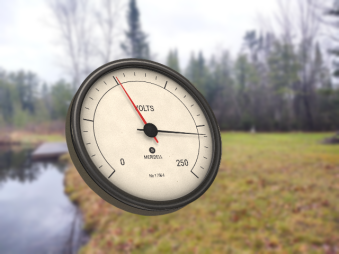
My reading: 100 (V)
